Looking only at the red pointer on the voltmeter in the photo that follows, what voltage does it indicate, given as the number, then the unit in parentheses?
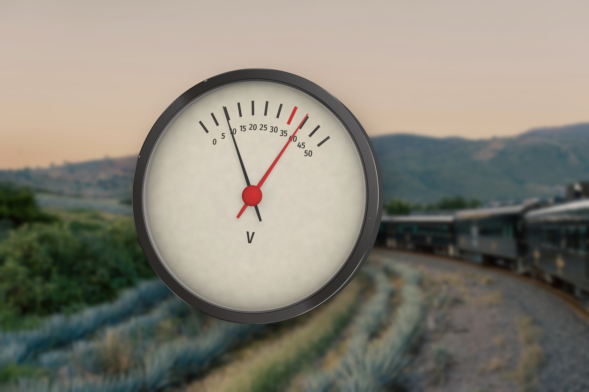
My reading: 40 (V)
